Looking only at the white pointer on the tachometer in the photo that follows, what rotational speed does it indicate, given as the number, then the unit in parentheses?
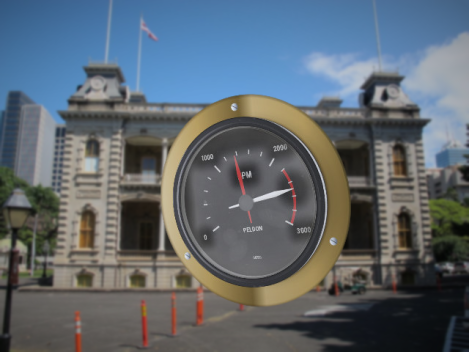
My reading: 2500 (rpm)
